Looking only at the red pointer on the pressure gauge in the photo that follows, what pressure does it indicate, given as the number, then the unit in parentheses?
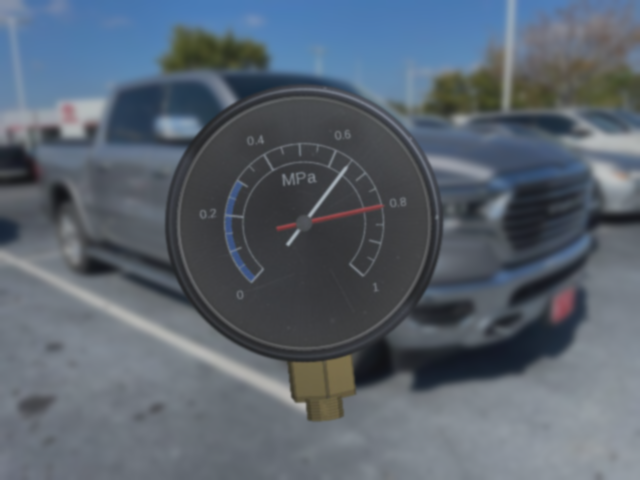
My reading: 0.8 (MPa)
